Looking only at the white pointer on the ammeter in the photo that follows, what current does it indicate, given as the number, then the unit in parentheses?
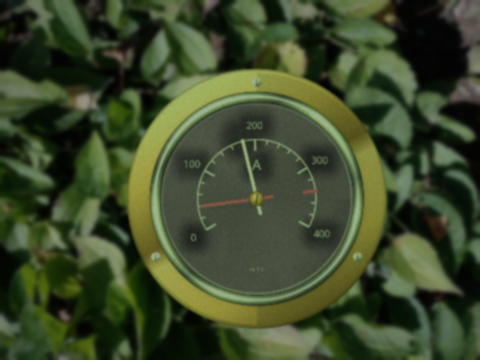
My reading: 180 (A)
